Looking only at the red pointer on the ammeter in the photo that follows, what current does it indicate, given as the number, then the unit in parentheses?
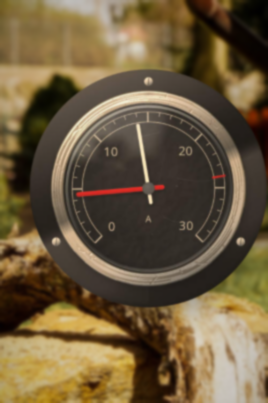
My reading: 4.5 (A)
